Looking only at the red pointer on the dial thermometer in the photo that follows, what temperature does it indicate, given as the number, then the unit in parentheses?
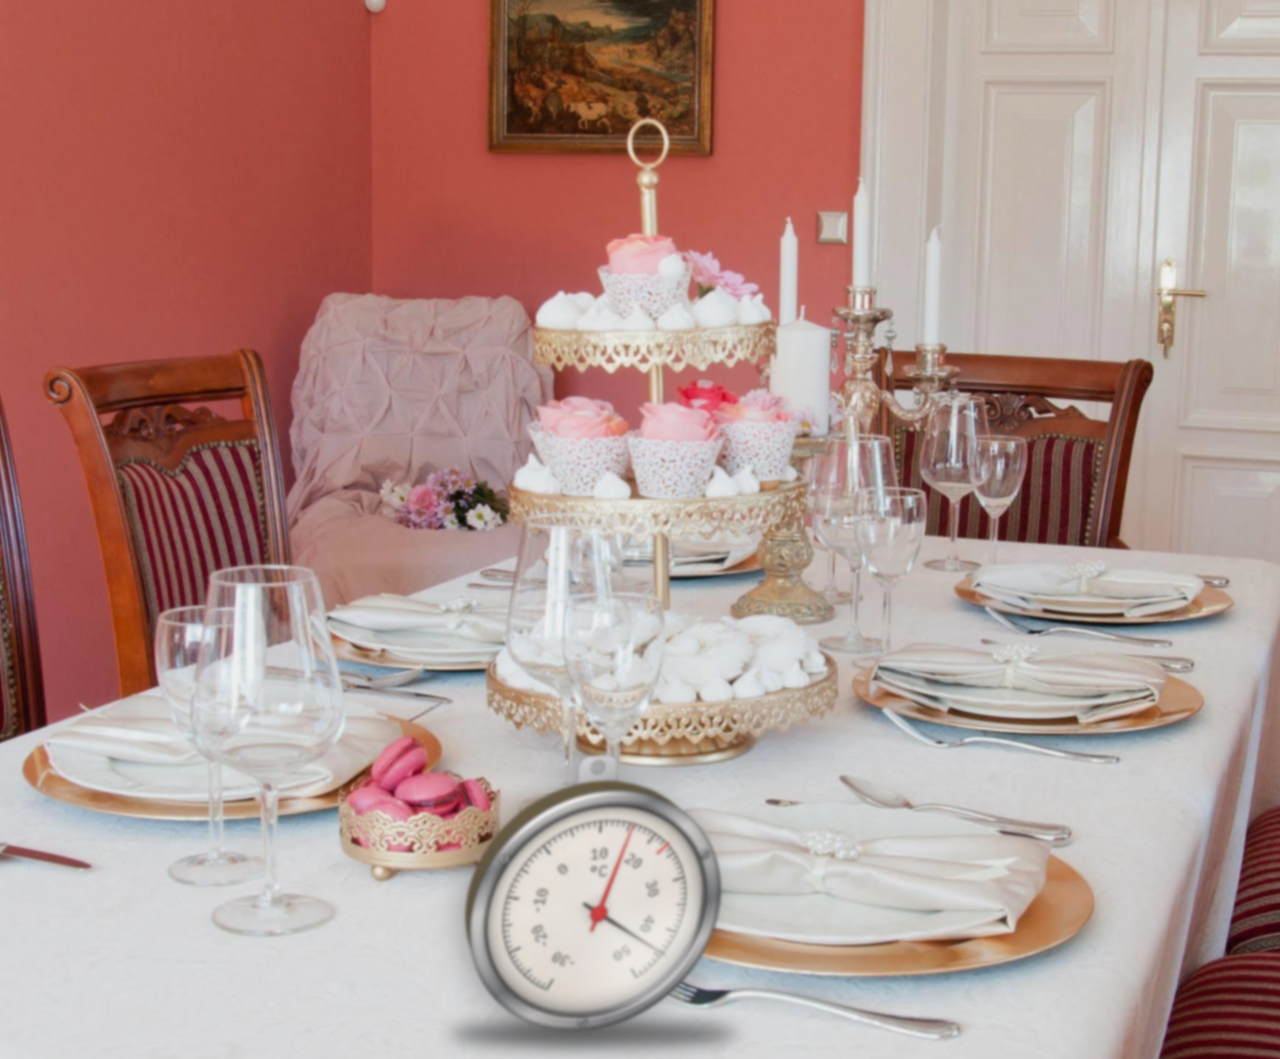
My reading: 15 (°C)
